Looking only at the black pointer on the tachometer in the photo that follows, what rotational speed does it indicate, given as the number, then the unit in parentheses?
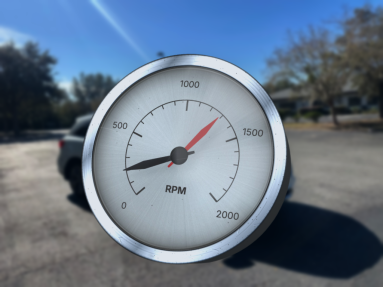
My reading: 200 (rpm)
